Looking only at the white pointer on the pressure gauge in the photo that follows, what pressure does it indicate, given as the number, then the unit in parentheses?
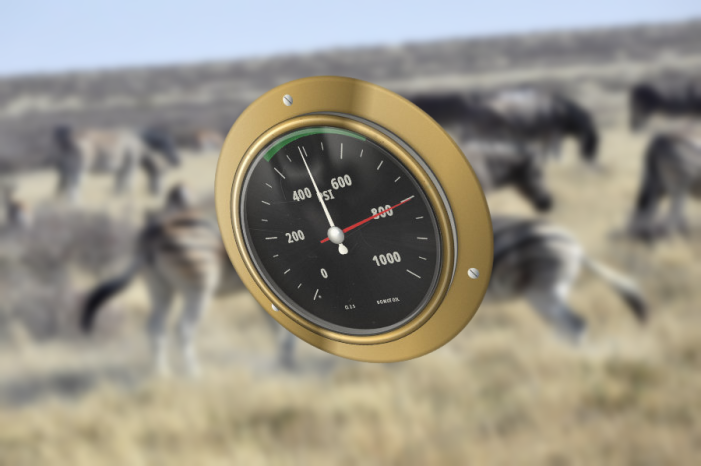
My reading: 500 (psi)
